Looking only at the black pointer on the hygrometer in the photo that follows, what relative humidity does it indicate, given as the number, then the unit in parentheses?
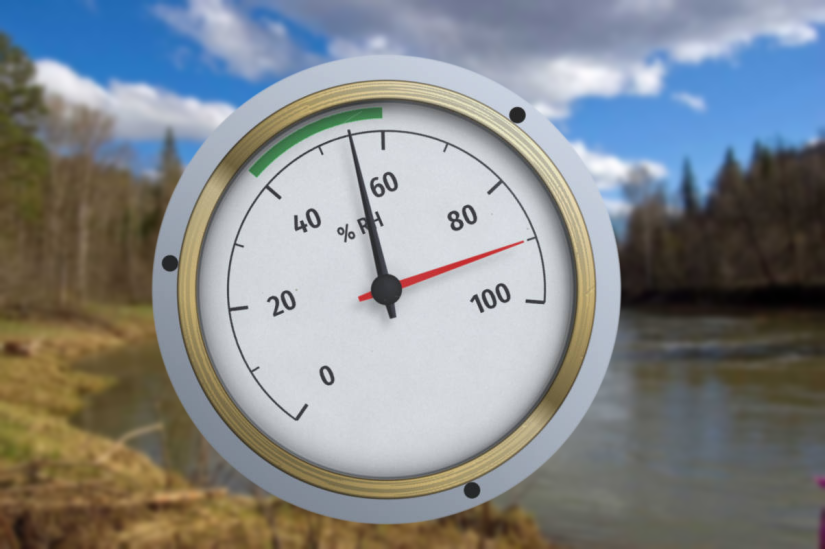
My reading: 55 (%)
